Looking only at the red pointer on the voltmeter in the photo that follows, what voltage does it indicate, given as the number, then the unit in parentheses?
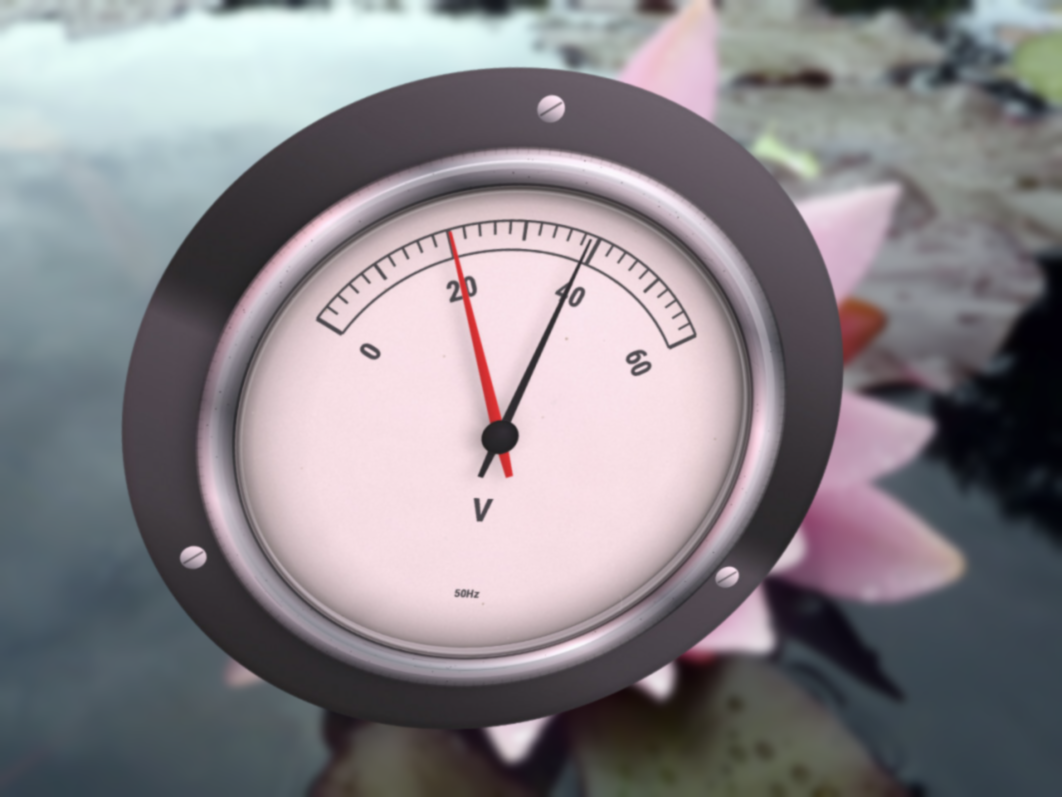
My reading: 20 (V)
